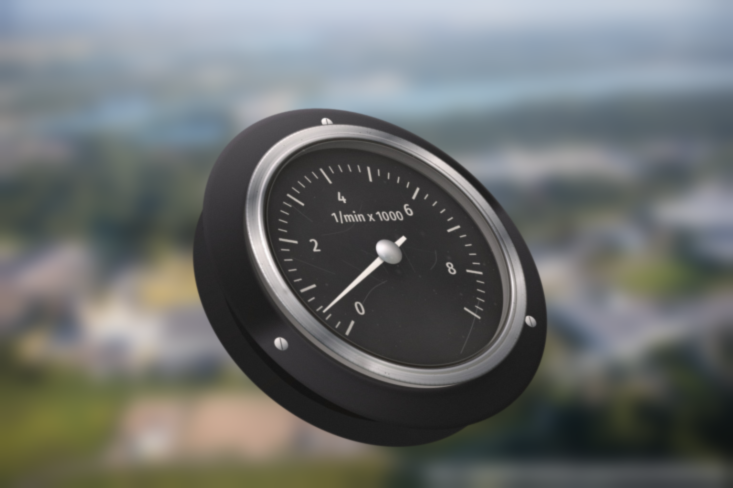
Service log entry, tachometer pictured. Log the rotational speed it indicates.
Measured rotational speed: 500 rpm
